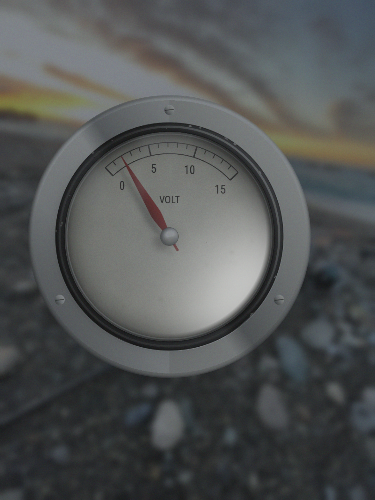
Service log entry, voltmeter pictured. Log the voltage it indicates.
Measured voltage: 2 V
